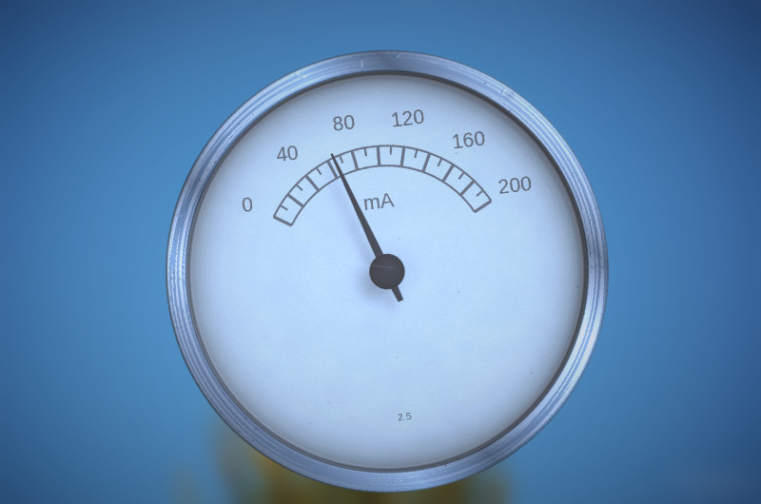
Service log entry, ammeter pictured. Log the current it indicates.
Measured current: 65 mA
